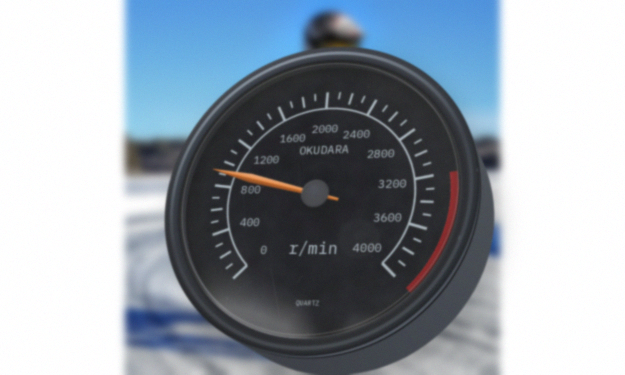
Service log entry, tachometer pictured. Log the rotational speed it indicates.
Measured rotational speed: 900 rpm
